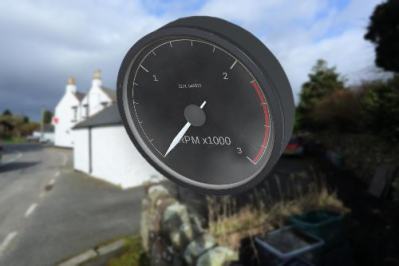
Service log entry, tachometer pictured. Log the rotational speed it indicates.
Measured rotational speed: 0 rpm
